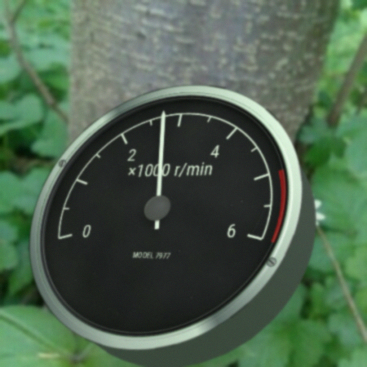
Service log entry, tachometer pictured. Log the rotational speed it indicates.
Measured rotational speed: 2750 rpm
